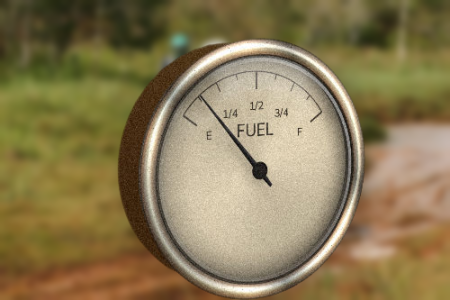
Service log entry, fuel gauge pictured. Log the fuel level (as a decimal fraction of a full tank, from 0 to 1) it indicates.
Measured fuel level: 0.125
